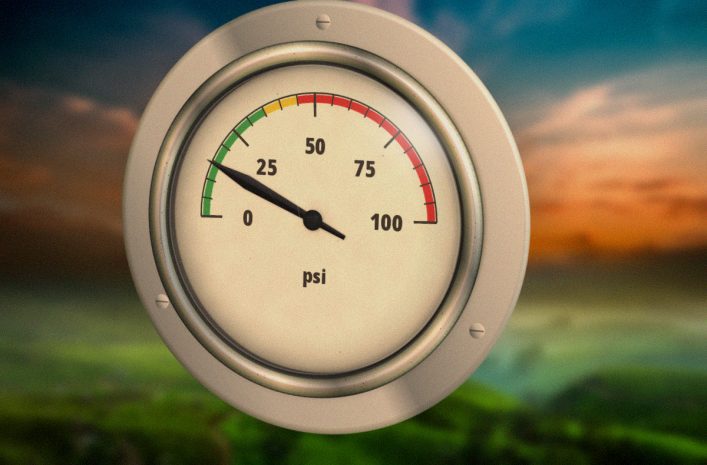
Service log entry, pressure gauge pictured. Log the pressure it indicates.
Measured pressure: 15 psi
